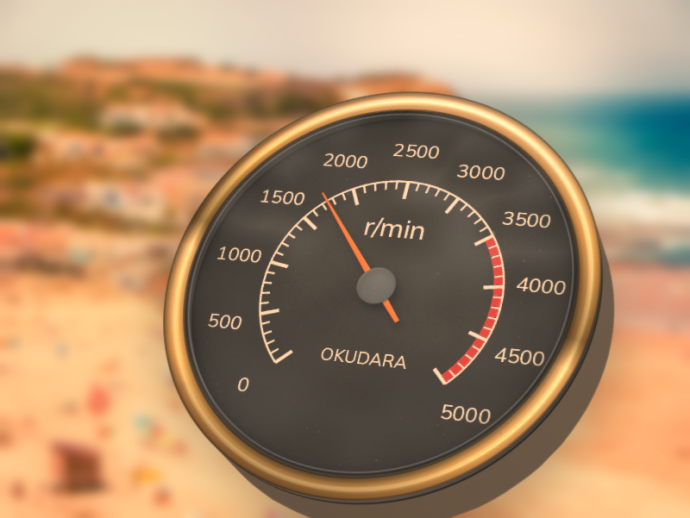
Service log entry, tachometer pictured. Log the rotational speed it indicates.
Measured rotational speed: 1750 rpm
